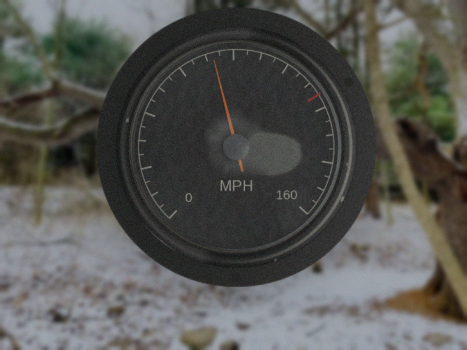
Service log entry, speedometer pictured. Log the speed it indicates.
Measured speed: 72.5 mph
